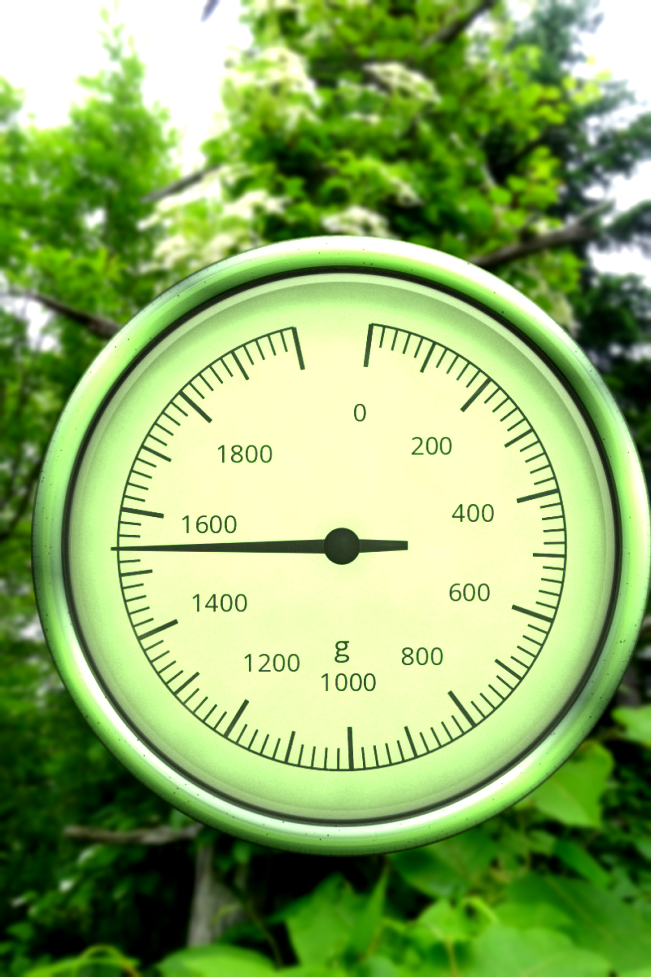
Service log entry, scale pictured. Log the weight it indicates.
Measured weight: 1540 g
